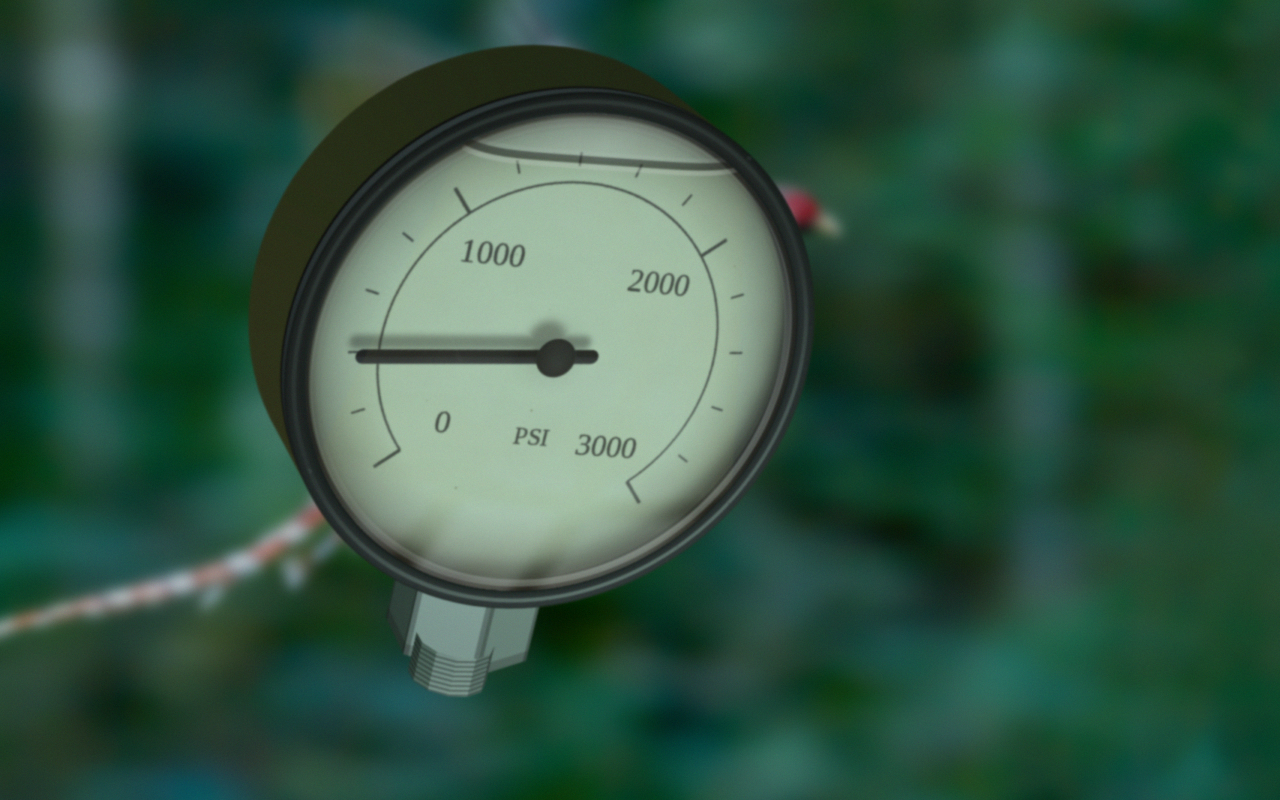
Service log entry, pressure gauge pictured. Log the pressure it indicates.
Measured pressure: 400 psi
